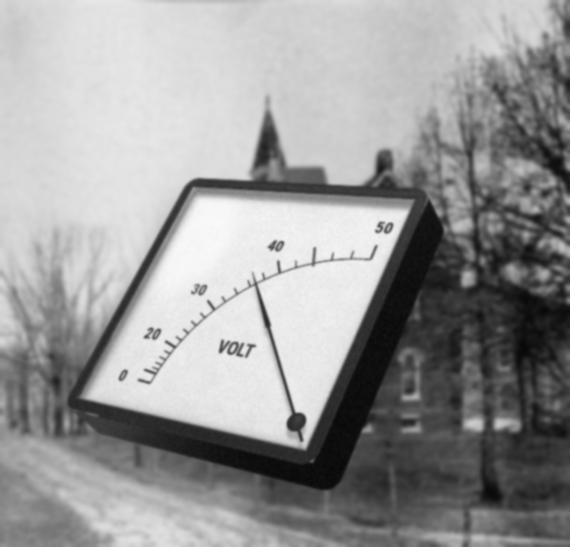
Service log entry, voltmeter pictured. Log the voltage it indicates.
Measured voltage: 37 V
